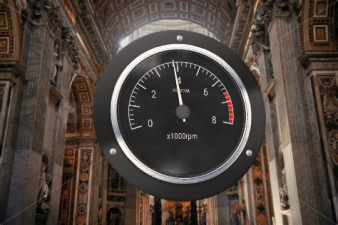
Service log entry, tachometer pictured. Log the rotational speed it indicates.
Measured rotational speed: 3800 rpm
